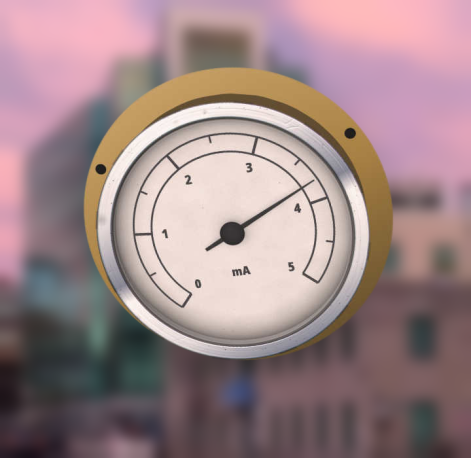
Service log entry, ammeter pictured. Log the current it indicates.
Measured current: 3.75 mA
